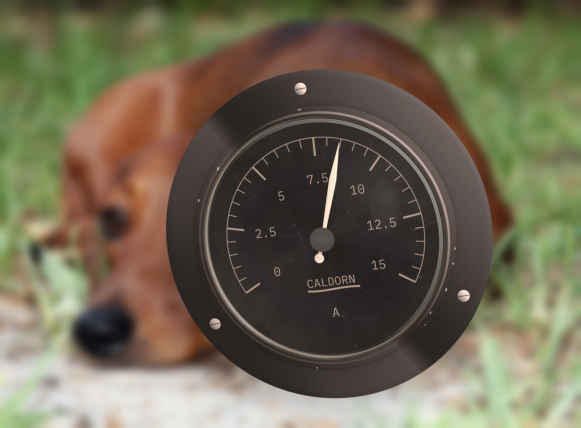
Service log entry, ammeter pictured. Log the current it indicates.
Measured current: 8.5 A
